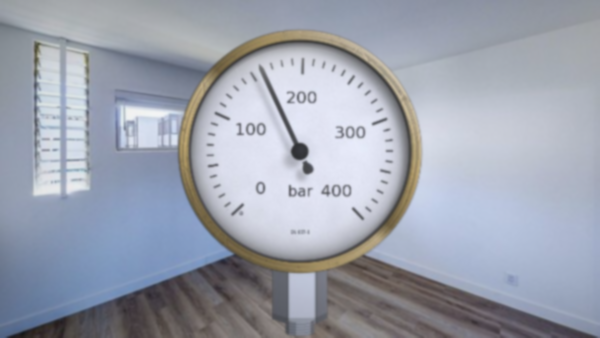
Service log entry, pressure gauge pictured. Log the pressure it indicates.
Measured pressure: 160 bar
